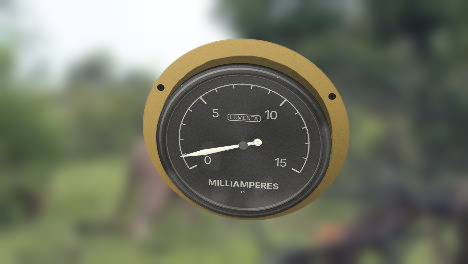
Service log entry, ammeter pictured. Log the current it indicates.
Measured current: 1 mA
